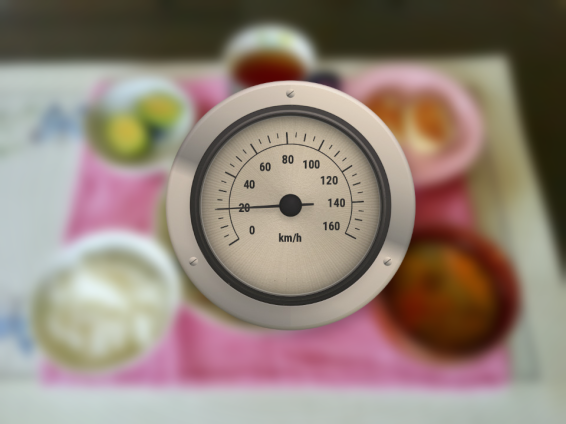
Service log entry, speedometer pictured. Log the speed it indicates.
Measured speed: 20 km/h
